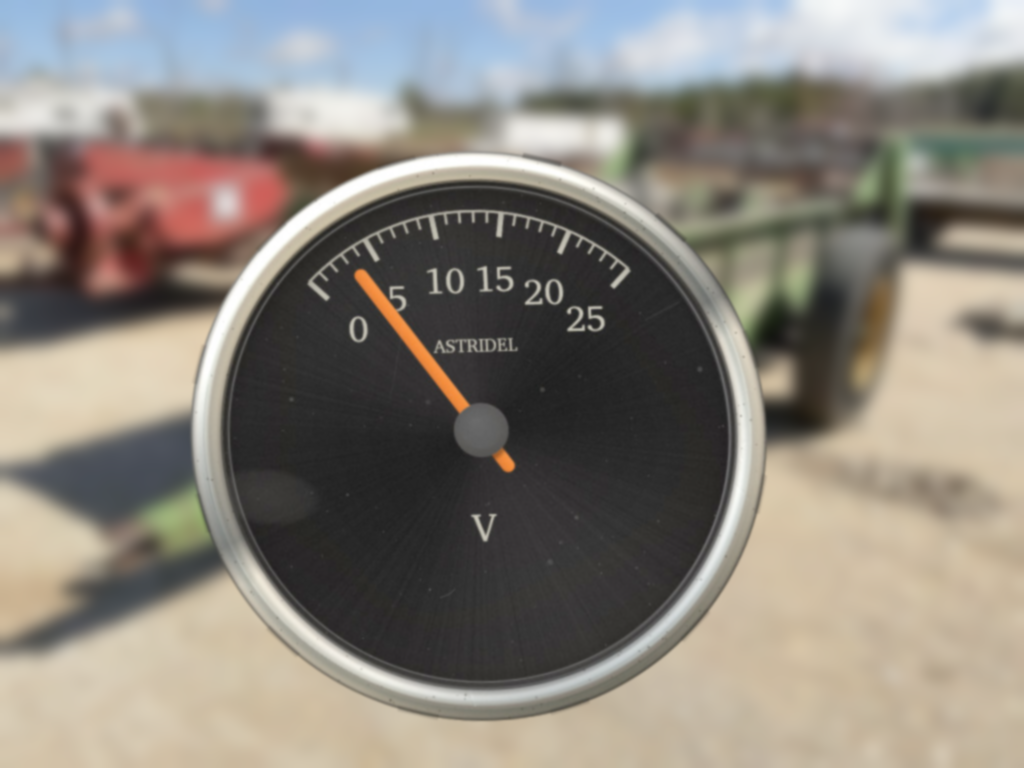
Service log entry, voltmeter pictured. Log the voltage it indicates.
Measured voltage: 3 V
